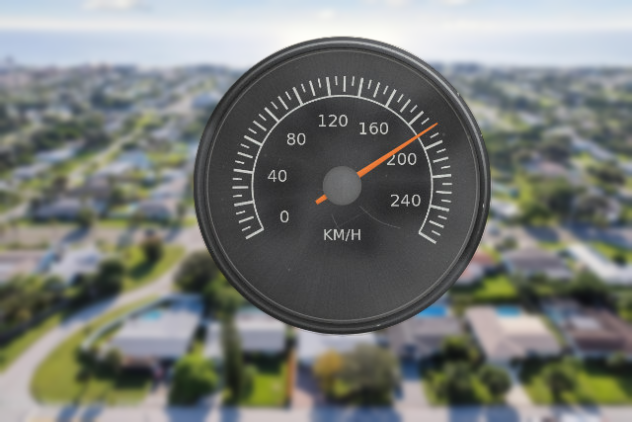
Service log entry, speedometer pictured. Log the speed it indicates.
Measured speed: 190 km/h
